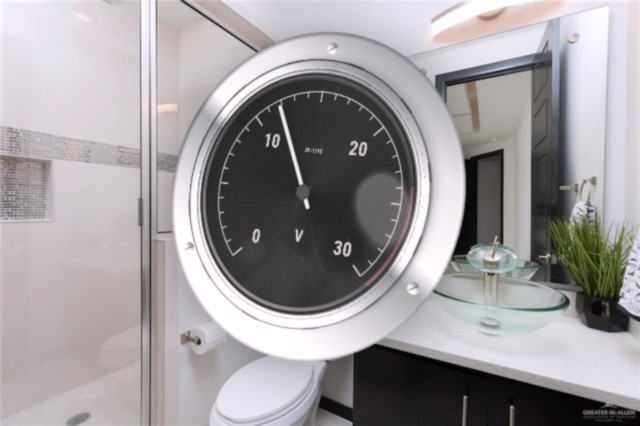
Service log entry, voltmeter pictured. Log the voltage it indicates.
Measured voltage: 12 V
